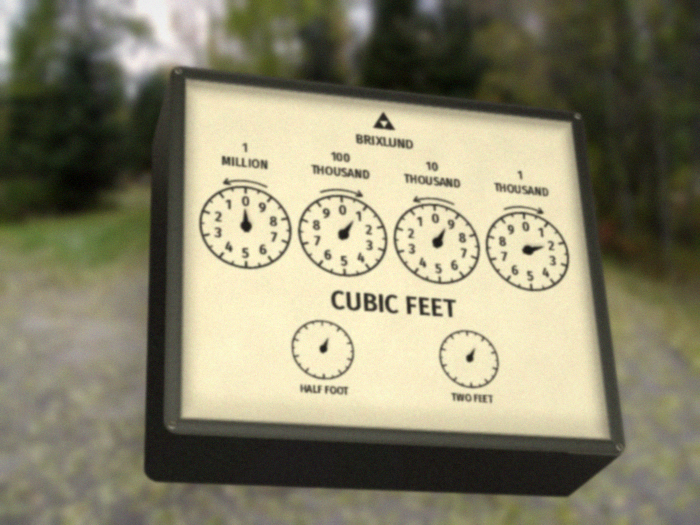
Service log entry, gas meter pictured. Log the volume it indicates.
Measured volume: 9200 ft³
